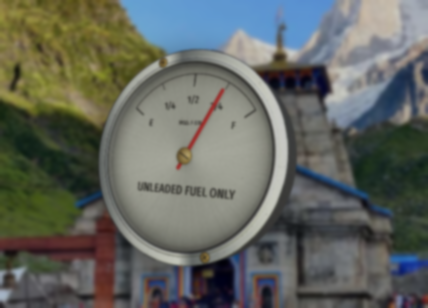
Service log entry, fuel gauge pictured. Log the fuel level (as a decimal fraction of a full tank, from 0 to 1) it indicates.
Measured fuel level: 0.75
